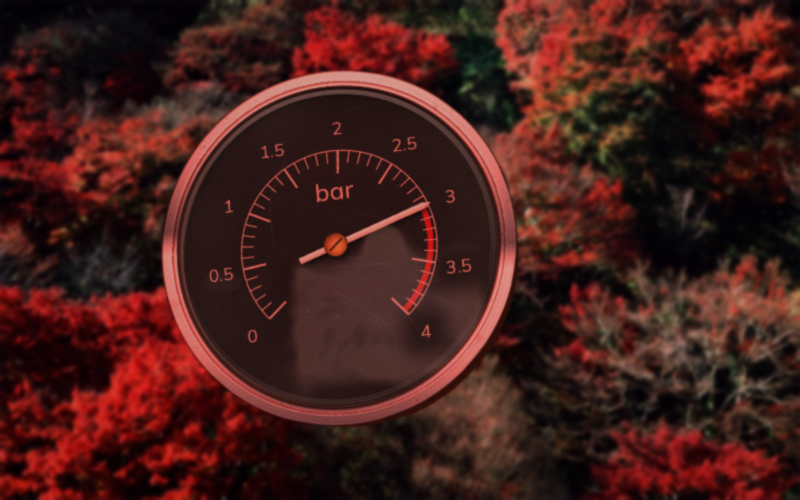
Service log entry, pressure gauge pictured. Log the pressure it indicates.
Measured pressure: 3 bar
